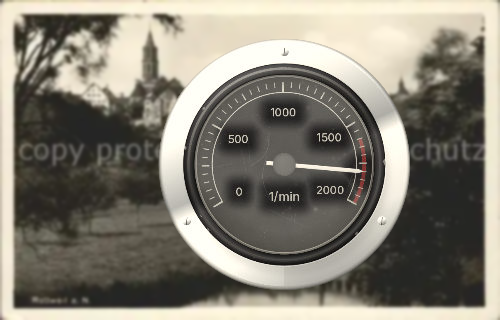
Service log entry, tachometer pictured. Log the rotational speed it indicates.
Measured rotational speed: 1800 rpm
